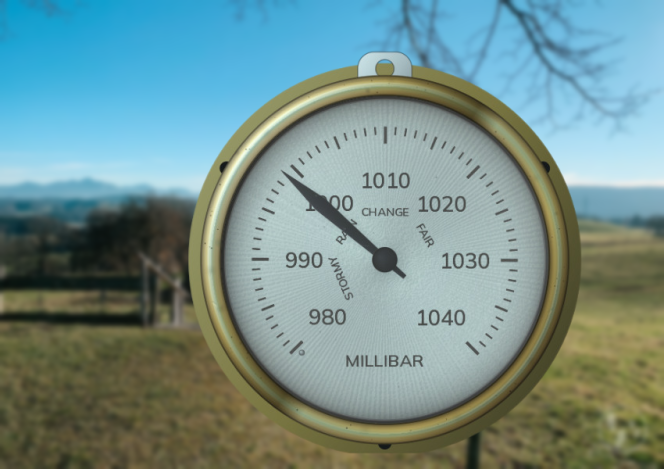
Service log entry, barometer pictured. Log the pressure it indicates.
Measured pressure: 999 mbar
